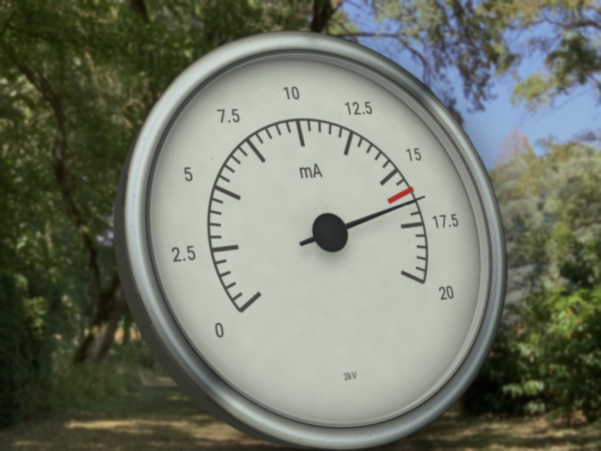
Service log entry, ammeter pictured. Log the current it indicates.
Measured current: 16.5 mA
